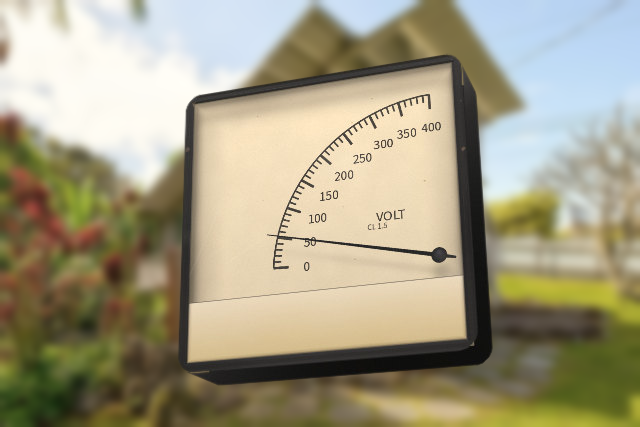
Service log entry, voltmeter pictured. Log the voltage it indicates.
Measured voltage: 50 V
